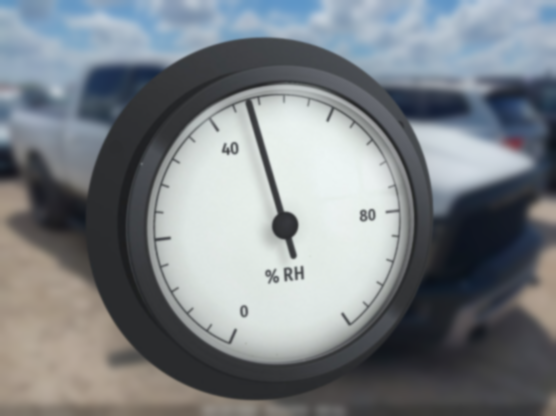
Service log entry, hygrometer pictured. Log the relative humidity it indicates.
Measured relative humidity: 46 %
